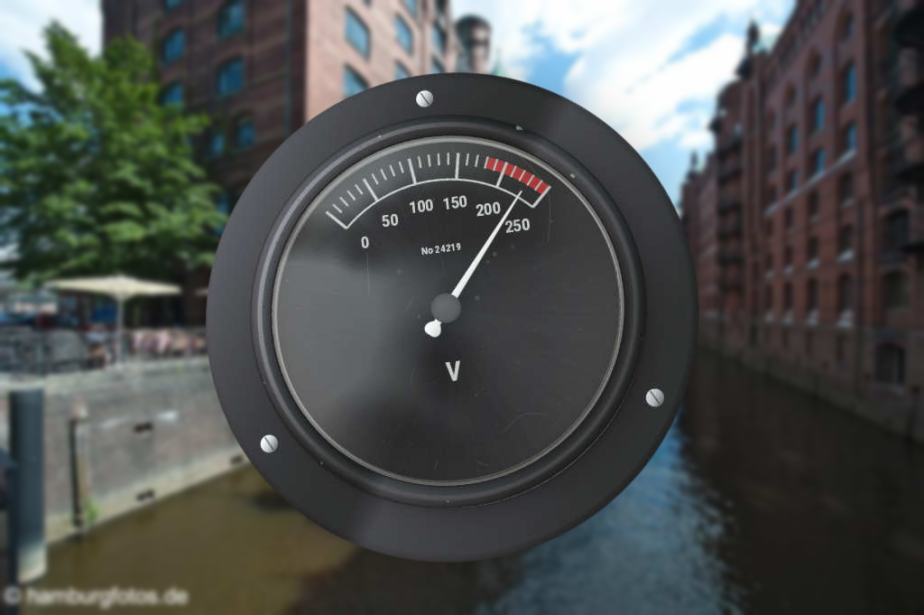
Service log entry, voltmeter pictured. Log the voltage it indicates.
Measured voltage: 230 V
